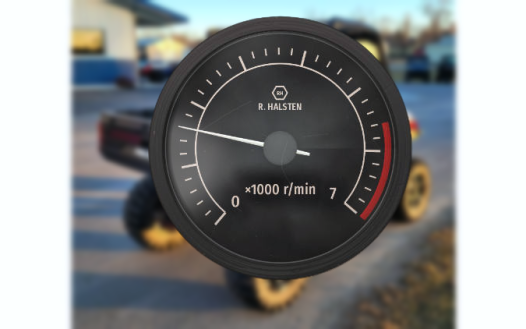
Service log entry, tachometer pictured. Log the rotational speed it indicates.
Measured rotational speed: 1600 rpm
